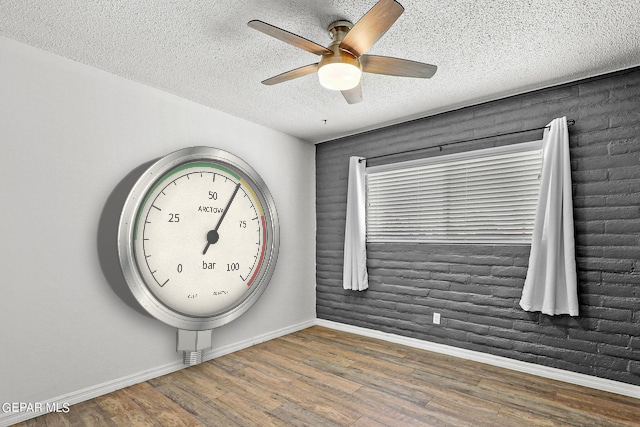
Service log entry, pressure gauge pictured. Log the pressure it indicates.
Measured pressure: 60 bar
